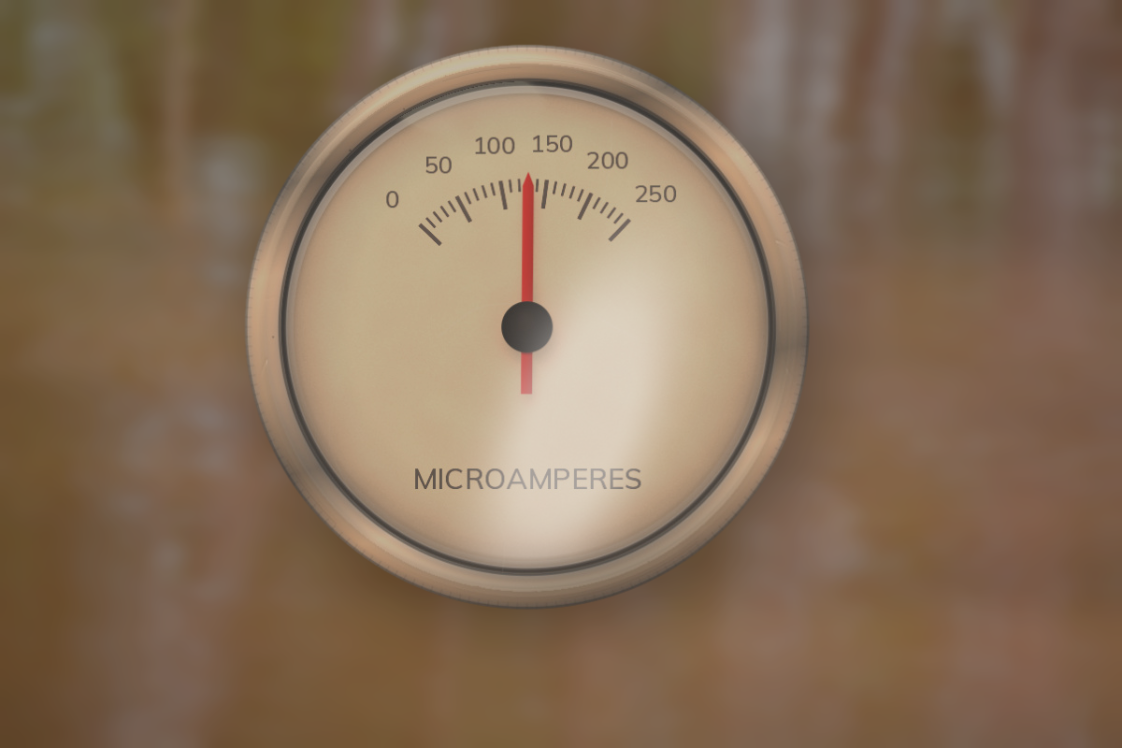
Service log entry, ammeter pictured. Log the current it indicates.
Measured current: 130 µA
